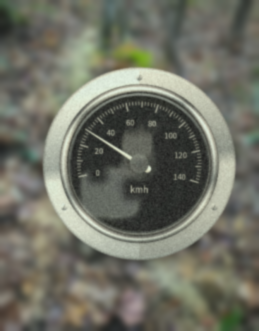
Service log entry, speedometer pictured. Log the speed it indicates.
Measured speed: 30 km/h
